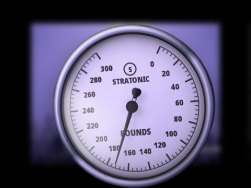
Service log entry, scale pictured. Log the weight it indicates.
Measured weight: 172 lb
